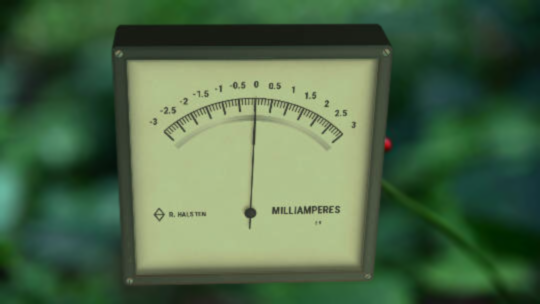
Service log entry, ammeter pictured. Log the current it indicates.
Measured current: 0 mA
